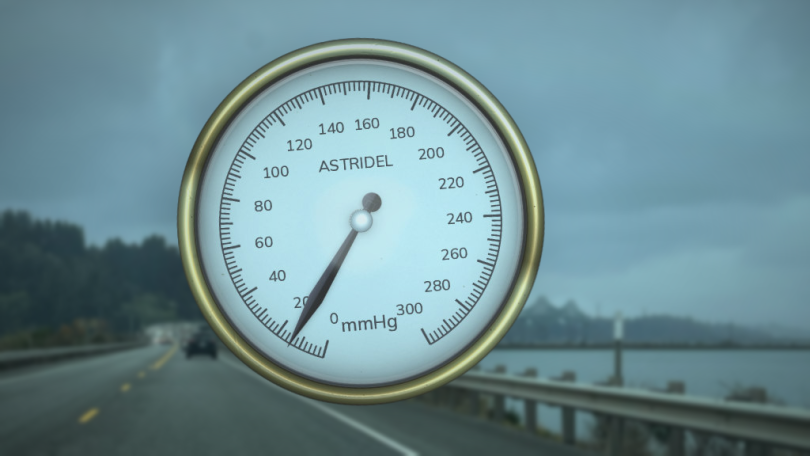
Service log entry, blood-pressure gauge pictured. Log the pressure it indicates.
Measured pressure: 14 mmHg
